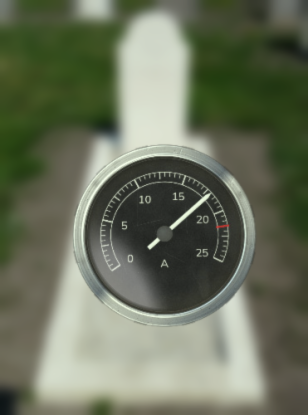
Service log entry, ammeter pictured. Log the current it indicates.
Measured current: 18 A
